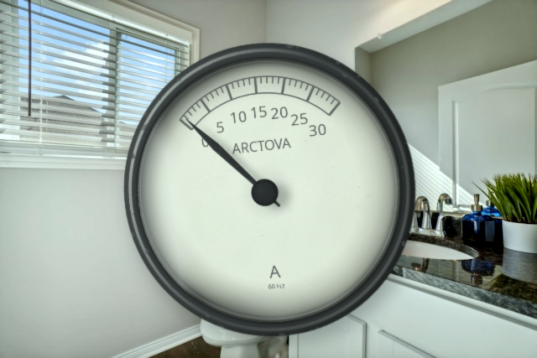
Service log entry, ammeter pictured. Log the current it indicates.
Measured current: 1 A
